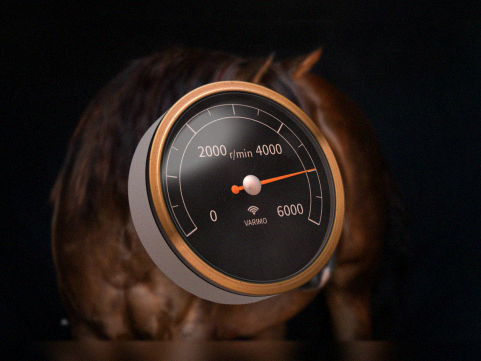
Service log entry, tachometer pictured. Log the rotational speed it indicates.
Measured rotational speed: 5000 rpm
